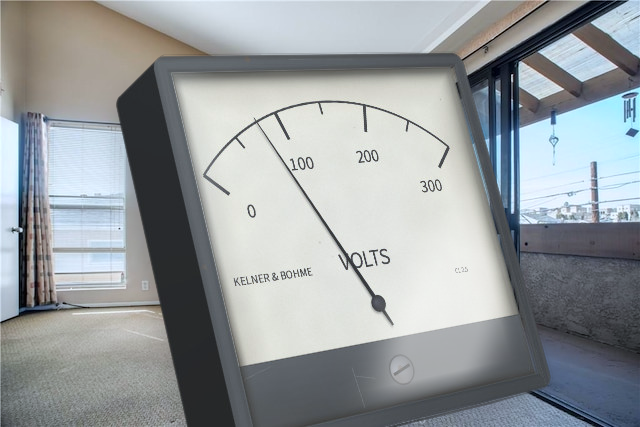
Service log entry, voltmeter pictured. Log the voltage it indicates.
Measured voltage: 75 V
